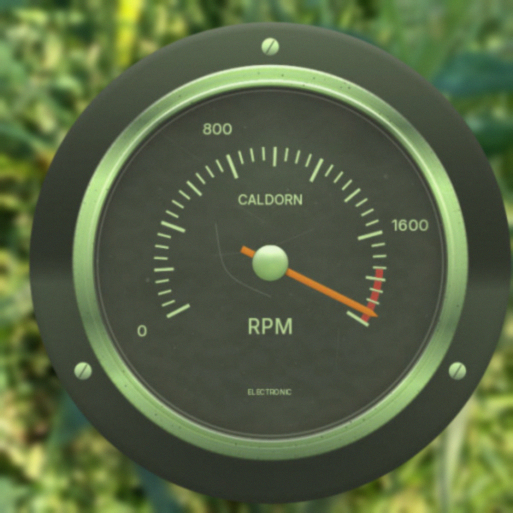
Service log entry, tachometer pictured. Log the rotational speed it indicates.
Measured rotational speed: 1950 rpm
